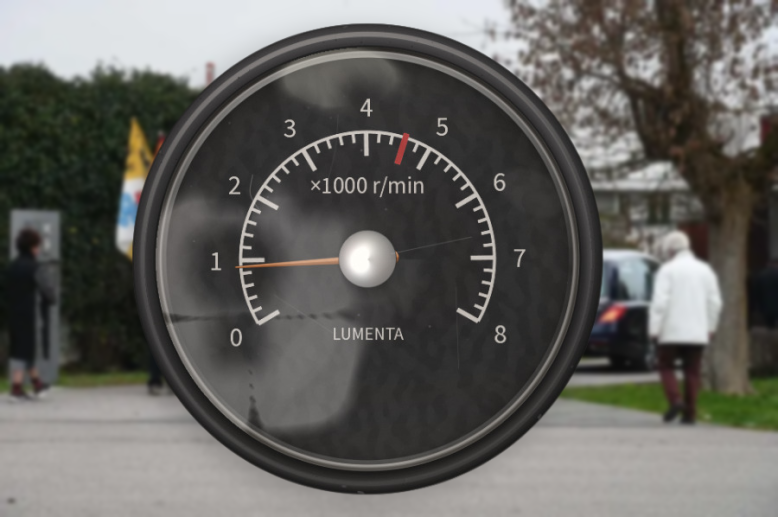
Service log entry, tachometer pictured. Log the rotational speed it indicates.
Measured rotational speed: 900 rpm
